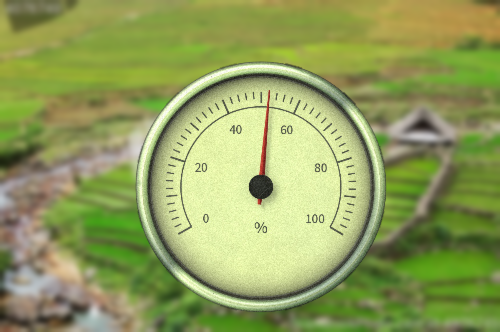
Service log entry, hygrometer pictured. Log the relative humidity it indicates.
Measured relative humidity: 52 %
